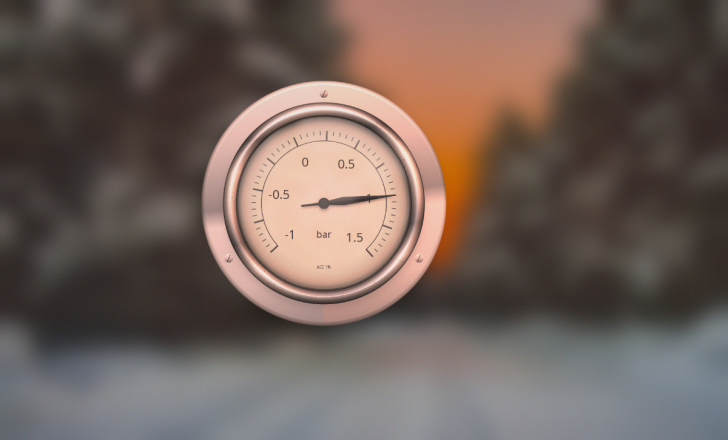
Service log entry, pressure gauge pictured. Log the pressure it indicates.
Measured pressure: 1 bar
